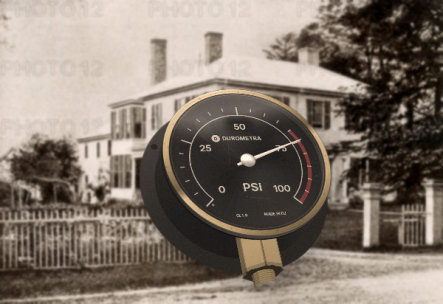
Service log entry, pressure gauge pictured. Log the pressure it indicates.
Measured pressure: 75 psi
